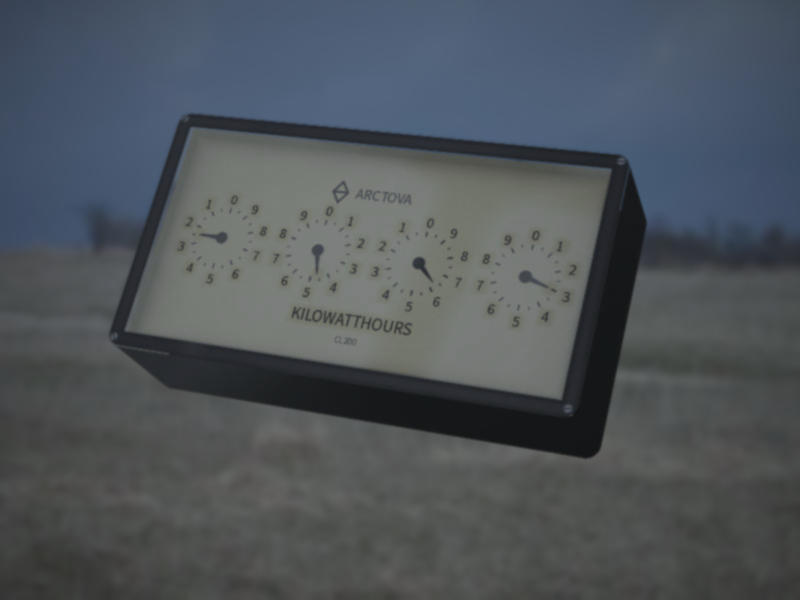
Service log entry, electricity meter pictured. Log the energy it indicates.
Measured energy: 2463 kWh
